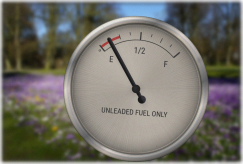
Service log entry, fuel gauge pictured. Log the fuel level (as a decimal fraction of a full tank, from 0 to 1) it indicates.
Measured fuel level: 0.125
